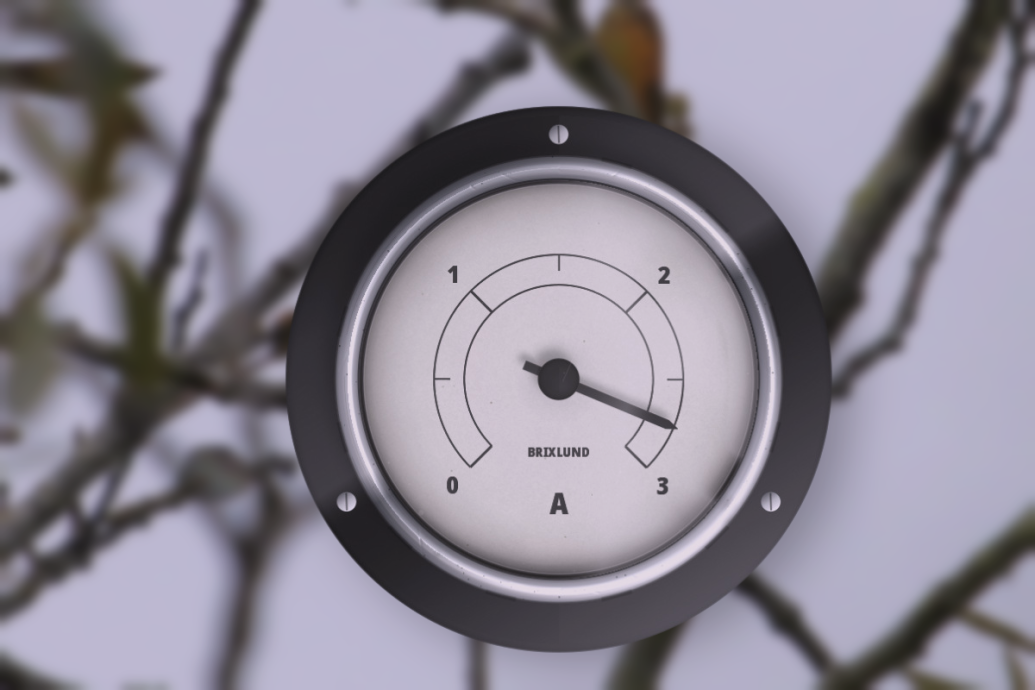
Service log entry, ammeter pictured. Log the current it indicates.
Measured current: 2.75 A
